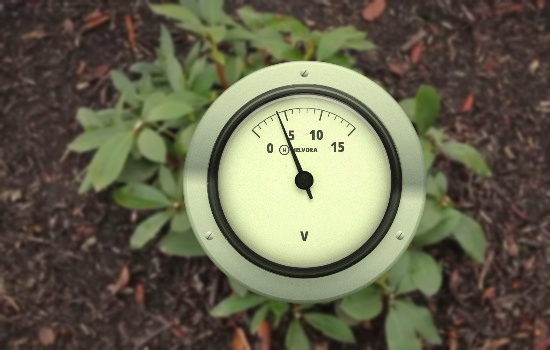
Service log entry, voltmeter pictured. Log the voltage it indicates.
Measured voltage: 4 V
